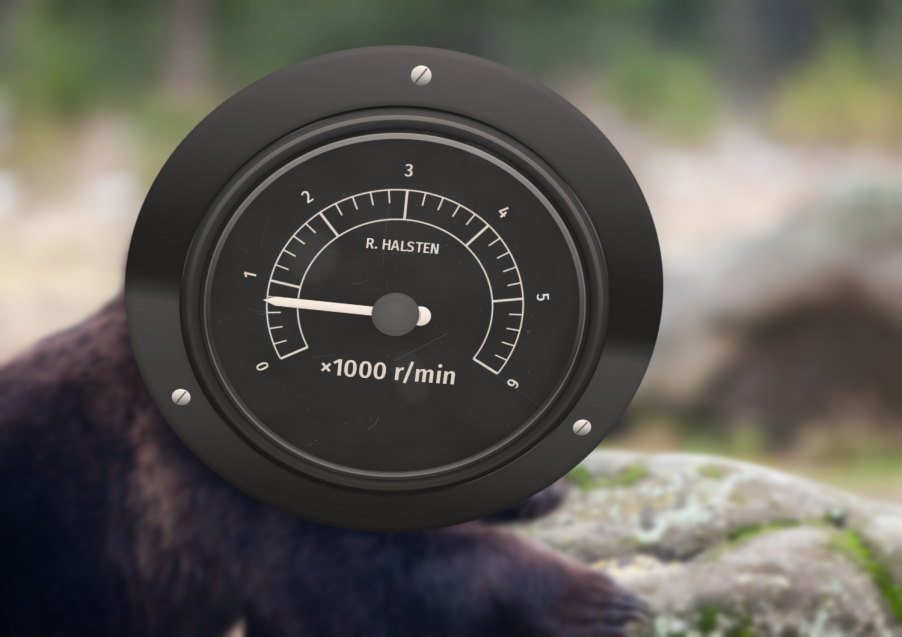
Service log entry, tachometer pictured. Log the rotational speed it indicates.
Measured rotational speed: 800 rpm
